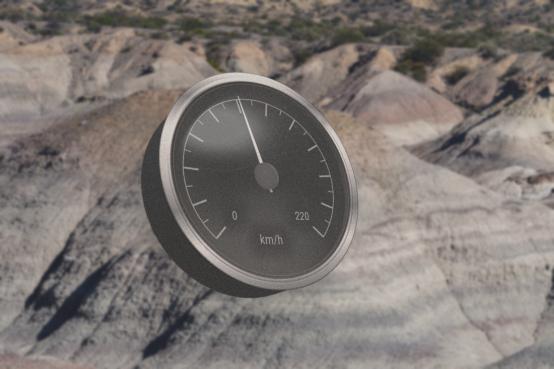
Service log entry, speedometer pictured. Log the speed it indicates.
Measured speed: 100 km/h
